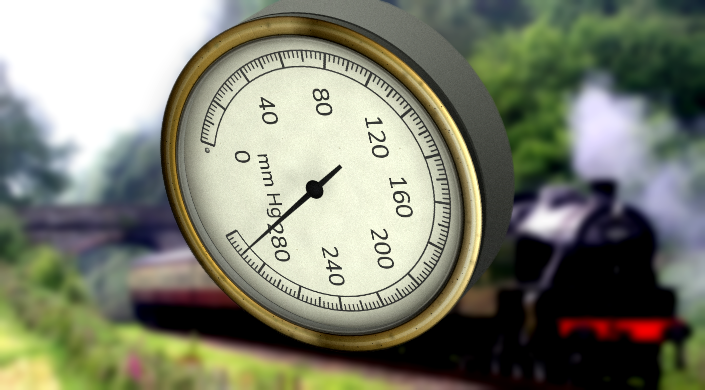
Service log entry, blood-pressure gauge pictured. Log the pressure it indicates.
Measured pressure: 290 mmHg
